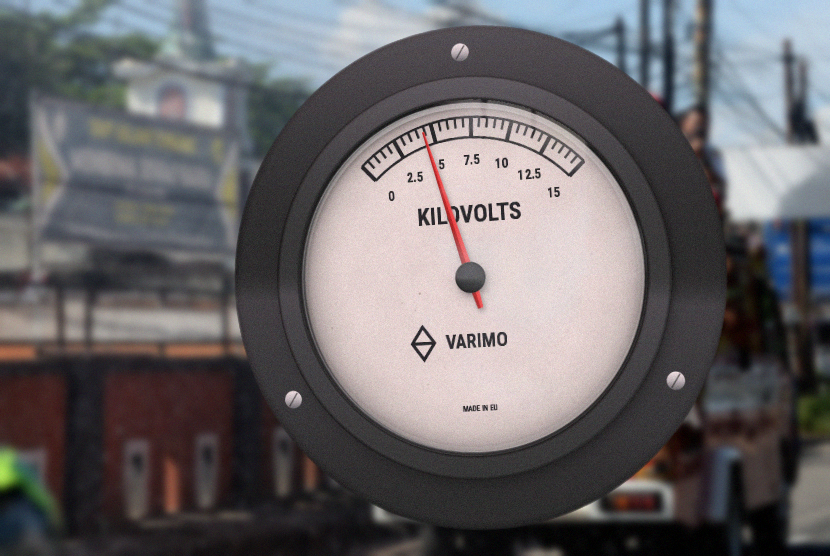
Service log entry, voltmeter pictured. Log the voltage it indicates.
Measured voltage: 4.5 kV
